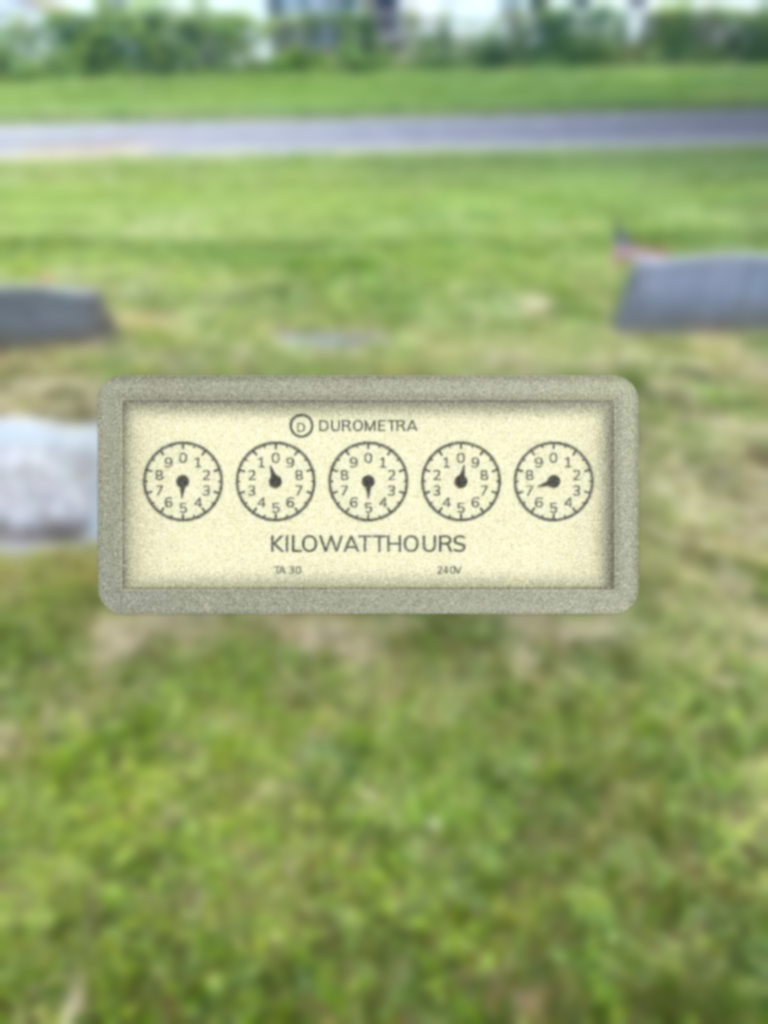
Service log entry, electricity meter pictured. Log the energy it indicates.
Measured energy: 50497 kWh
